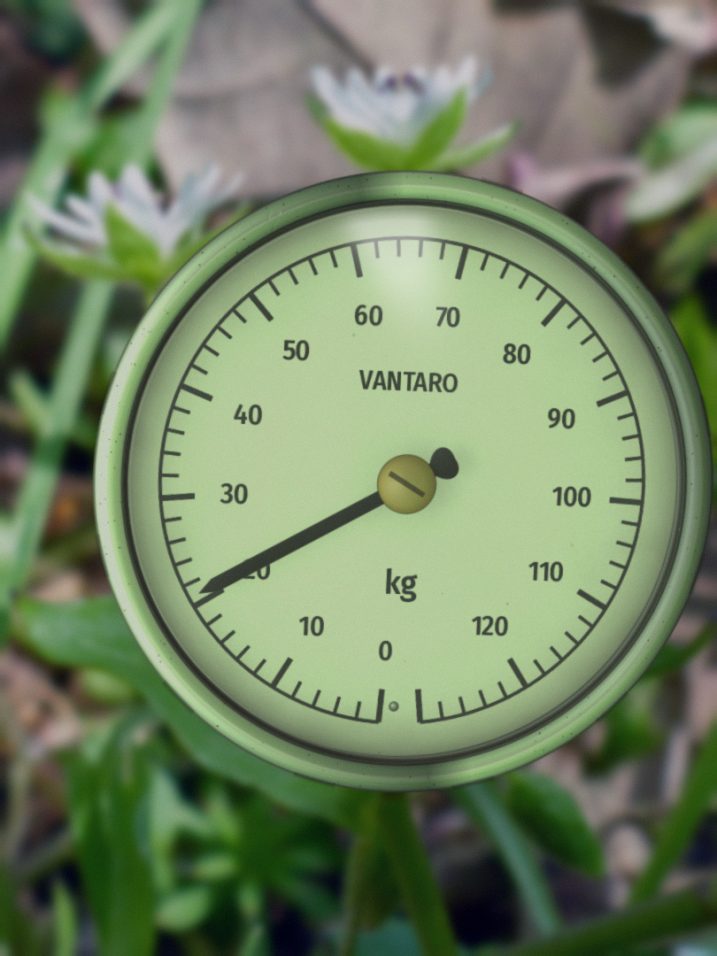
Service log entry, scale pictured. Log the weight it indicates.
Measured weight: 21 kg
